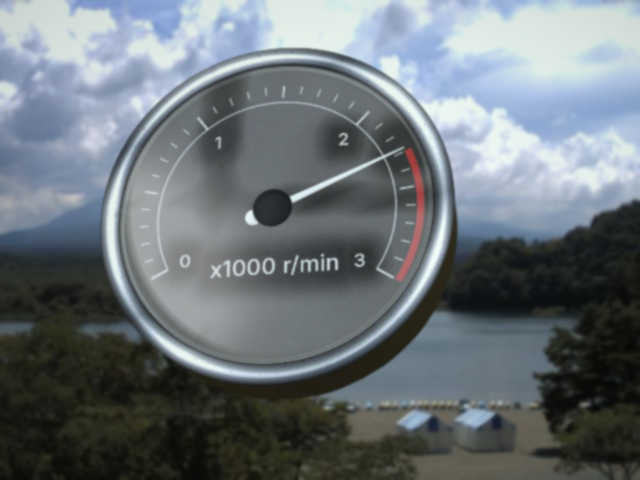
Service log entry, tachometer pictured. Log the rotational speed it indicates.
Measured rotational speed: 2300 rpm
